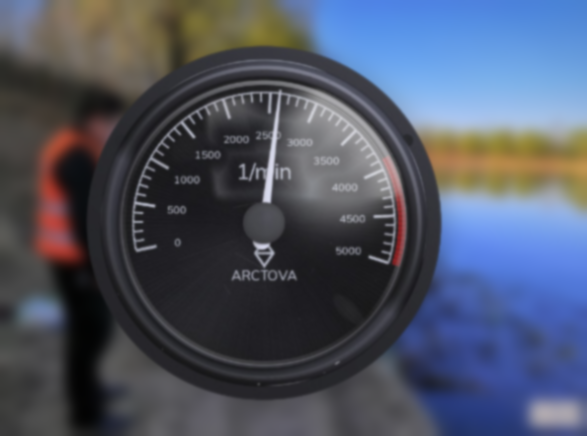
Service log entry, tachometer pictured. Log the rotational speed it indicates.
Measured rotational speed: 2600 rpm
